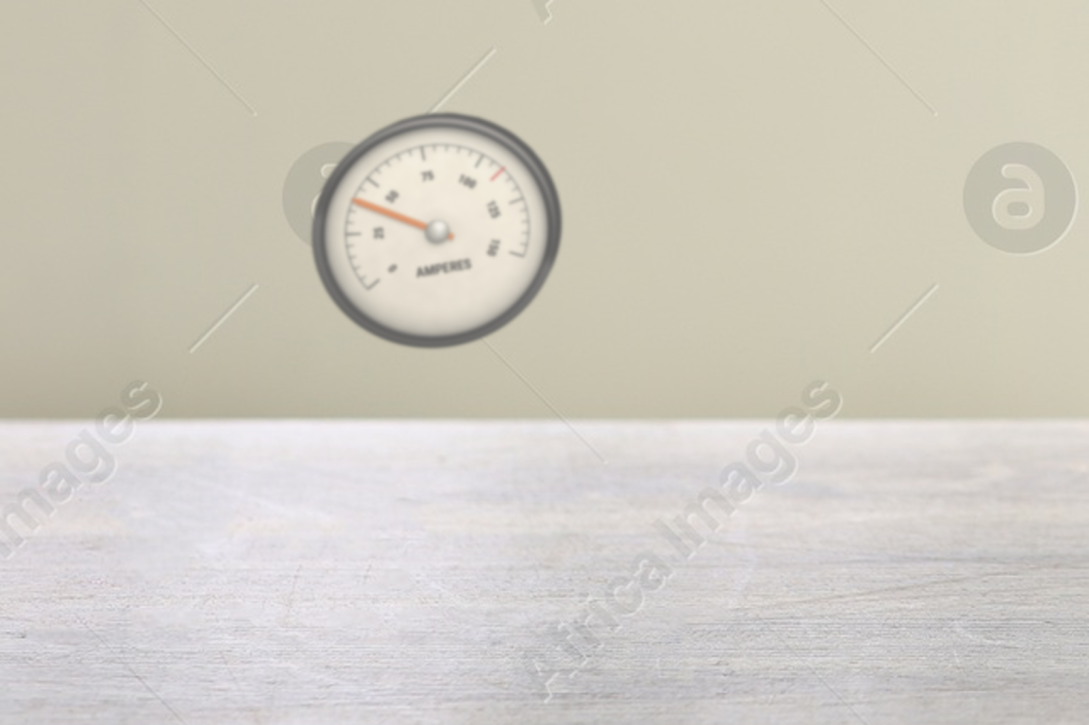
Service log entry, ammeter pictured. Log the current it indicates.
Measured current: 40 A
